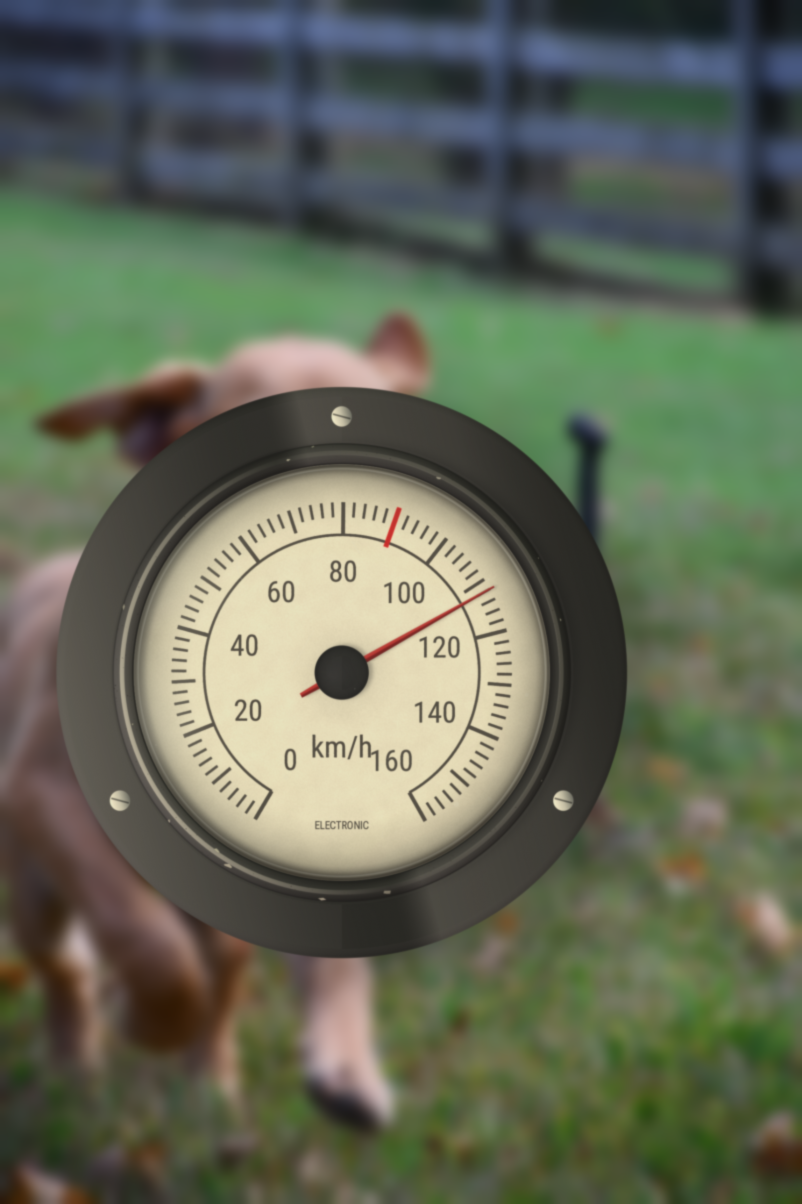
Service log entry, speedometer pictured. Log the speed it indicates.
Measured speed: 112 km/h
